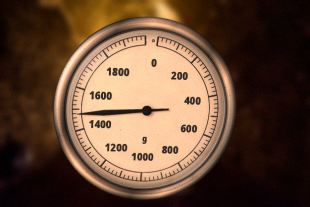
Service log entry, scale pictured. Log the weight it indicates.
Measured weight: 1480 g
